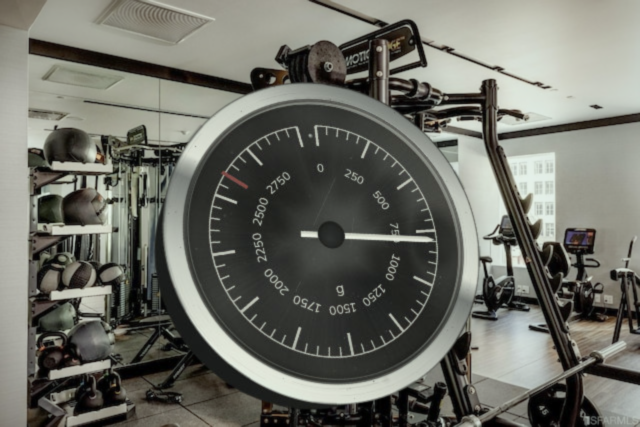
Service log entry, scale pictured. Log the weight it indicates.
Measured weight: 800 g
